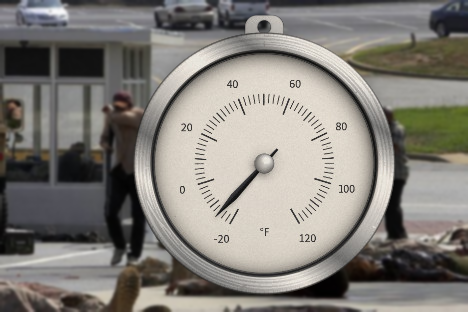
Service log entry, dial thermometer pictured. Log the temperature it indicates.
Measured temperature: -14 °F
